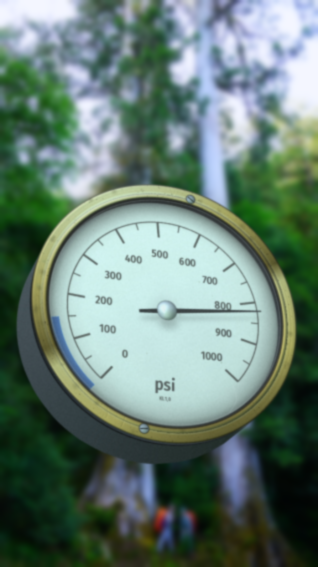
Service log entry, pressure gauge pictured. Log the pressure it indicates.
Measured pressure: 825 psi
